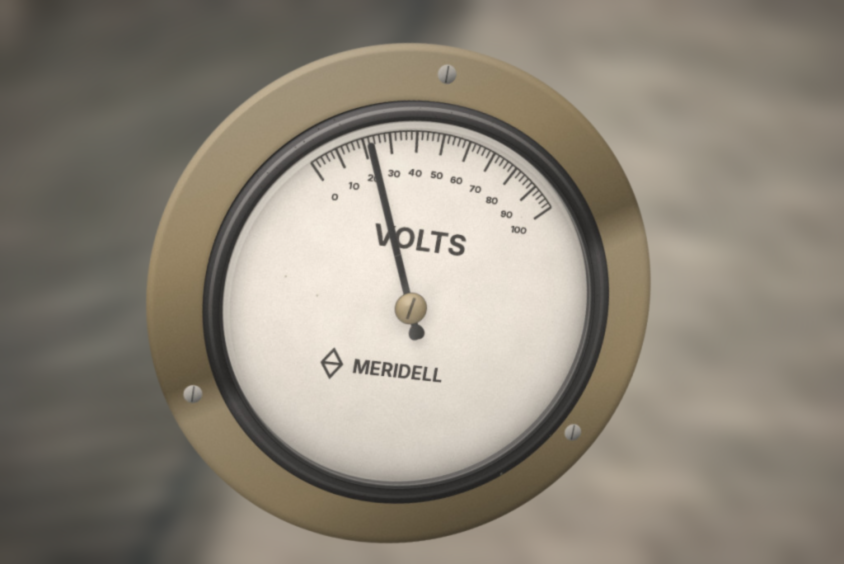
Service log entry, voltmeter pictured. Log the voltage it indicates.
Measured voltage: 22 V
